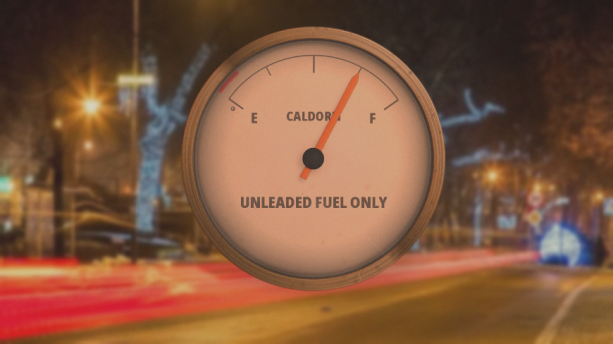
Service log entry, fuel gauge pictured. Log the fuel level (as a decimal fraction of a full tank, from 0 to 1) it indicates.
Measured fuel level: 0.75
